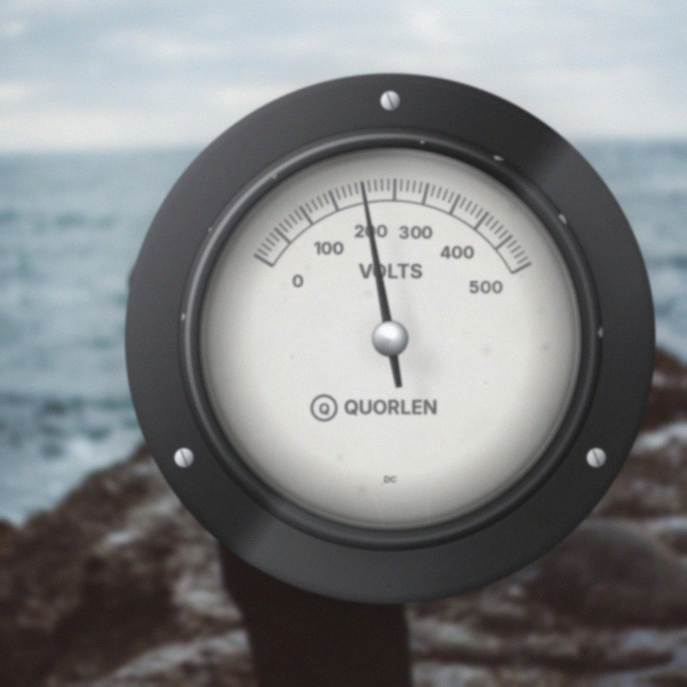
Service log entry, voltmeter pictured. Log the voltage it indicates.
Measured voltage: 200 V
